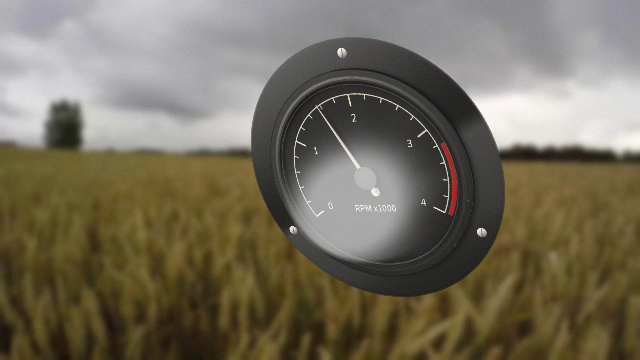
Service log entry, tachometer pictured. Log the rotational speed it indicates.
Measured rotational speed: 1600 rpm
